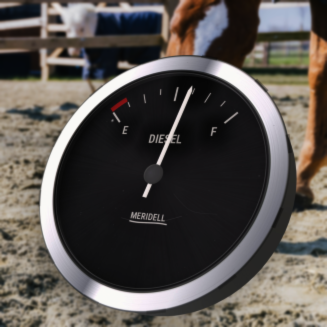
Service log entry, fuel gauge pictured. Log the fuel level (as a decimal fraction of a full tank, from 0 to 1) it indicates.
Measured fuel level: 0.625
